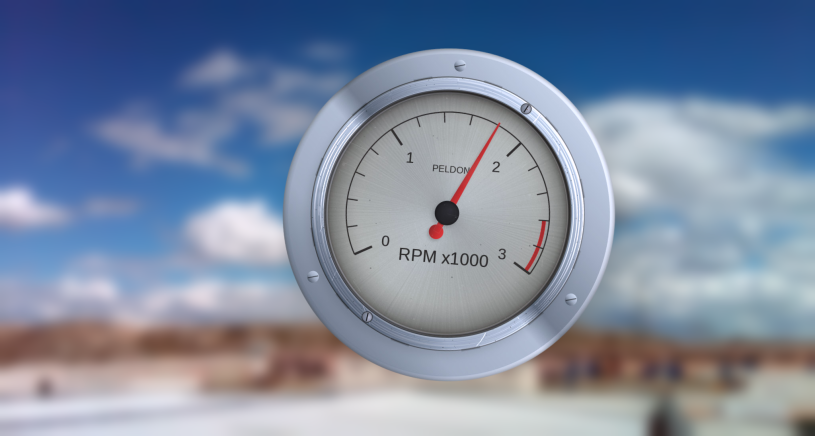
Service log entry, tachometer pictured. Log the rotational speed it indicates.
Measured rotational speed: 1800 rpm
